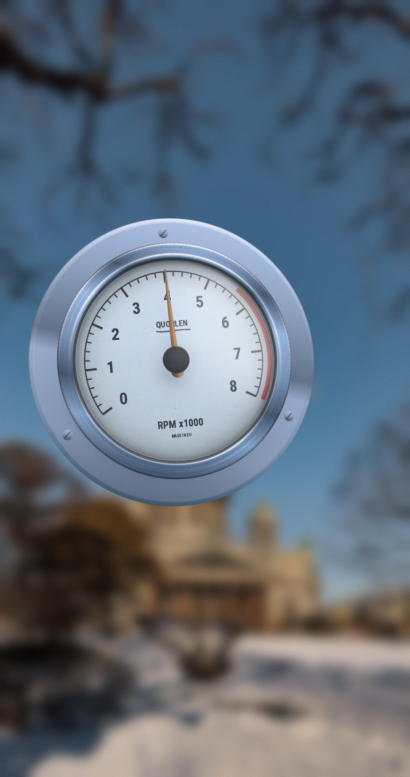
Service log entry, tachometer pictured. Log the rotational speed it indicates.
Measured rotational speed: 4000 rpm
